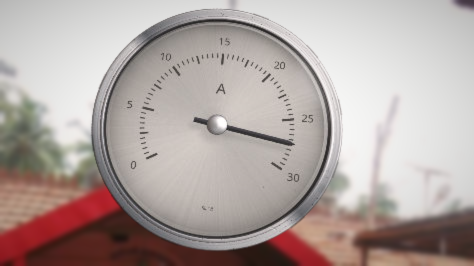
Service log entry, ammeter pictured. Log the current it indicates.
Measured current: 27.5 A
